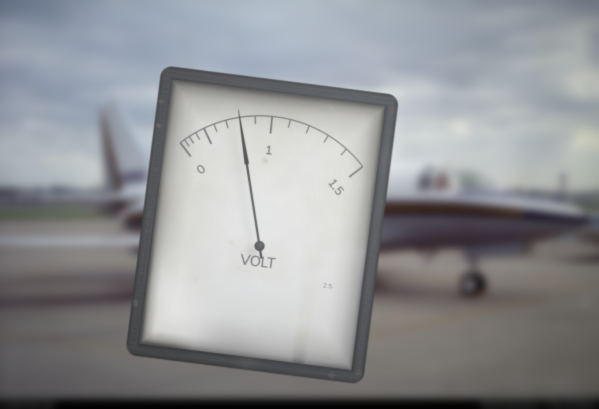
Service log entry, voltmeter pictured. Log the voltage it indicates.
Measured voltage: 0.8 V
